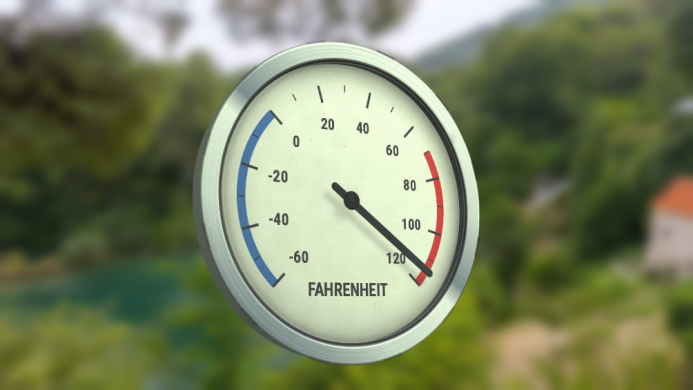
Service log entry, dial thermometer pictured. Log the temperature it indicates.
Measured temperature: 115 °F
